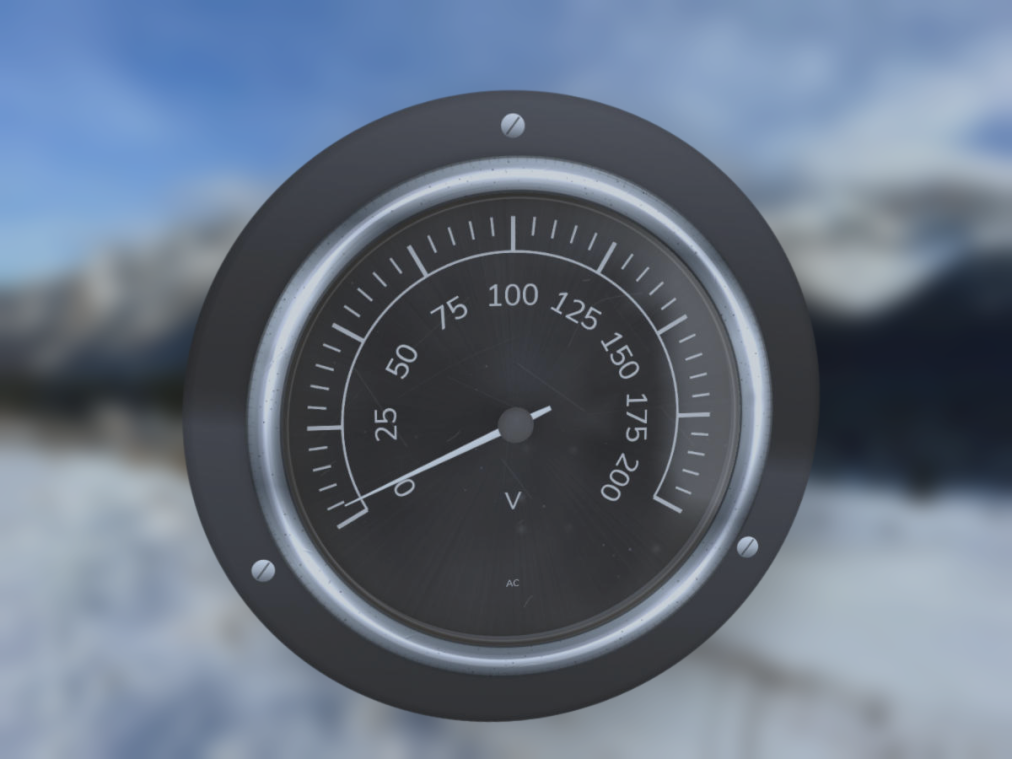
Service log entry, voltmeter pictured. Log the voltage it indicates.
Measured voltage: 5 V
